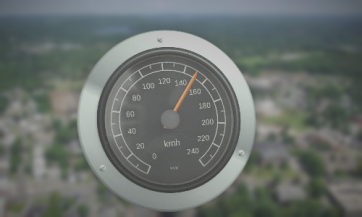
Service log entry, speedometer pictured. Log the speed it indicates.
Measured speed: 150 km/h
